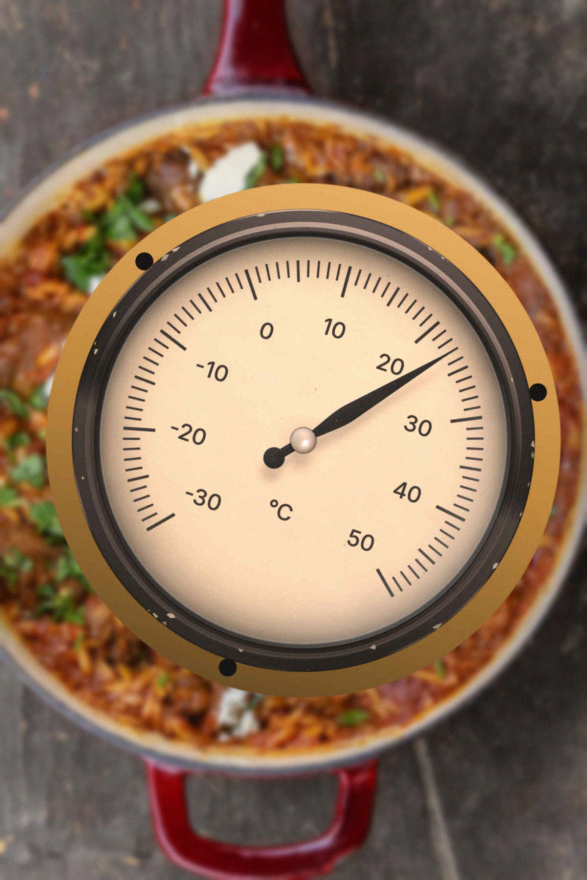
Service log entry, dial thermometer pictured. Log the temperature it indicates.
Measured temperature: 23 °C
